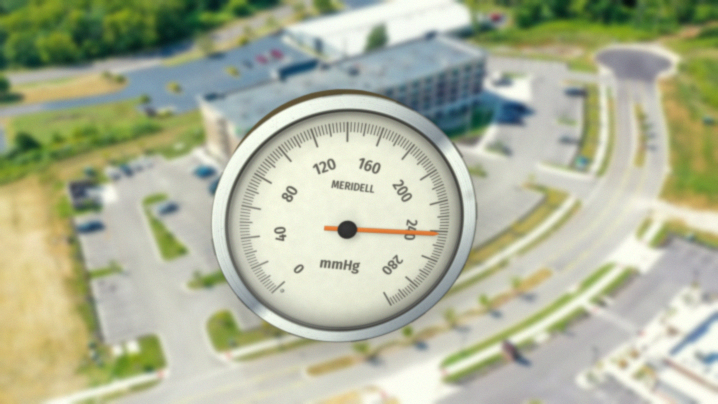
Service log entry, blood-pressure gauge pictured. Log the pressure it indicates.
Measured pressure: 240 mmHg
